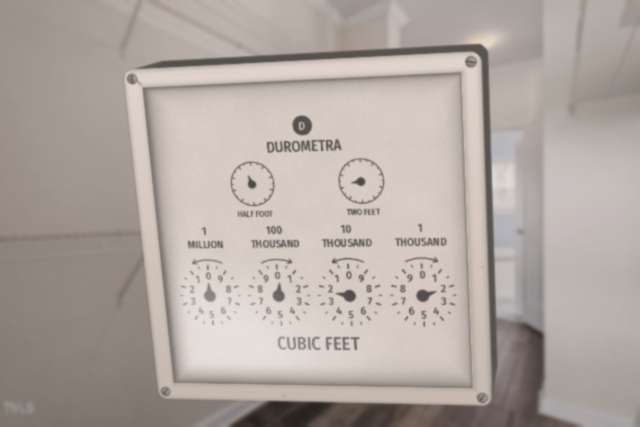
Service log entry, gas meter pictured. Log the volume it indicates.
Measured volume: 2200 ft³
